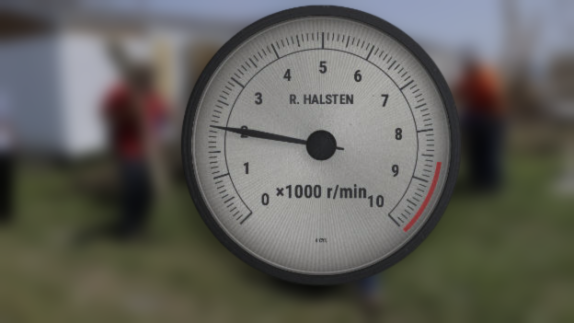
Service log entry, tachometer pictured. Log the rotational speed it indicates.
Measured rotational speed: 2000 rpm
